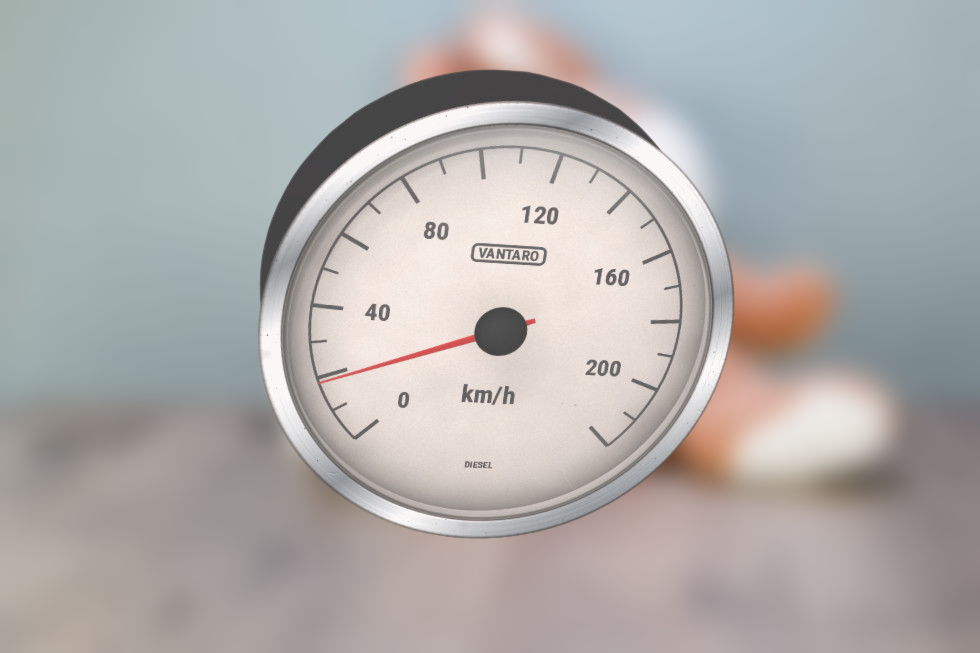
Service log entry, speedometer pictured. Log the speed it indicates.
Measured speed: 20 km/h
